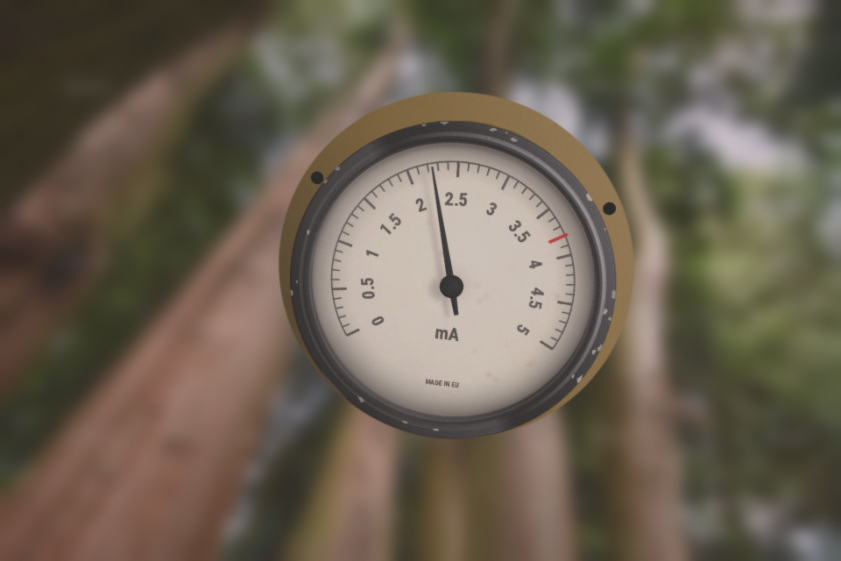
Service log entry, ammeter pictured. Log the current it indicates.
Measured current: 2.25 mA
